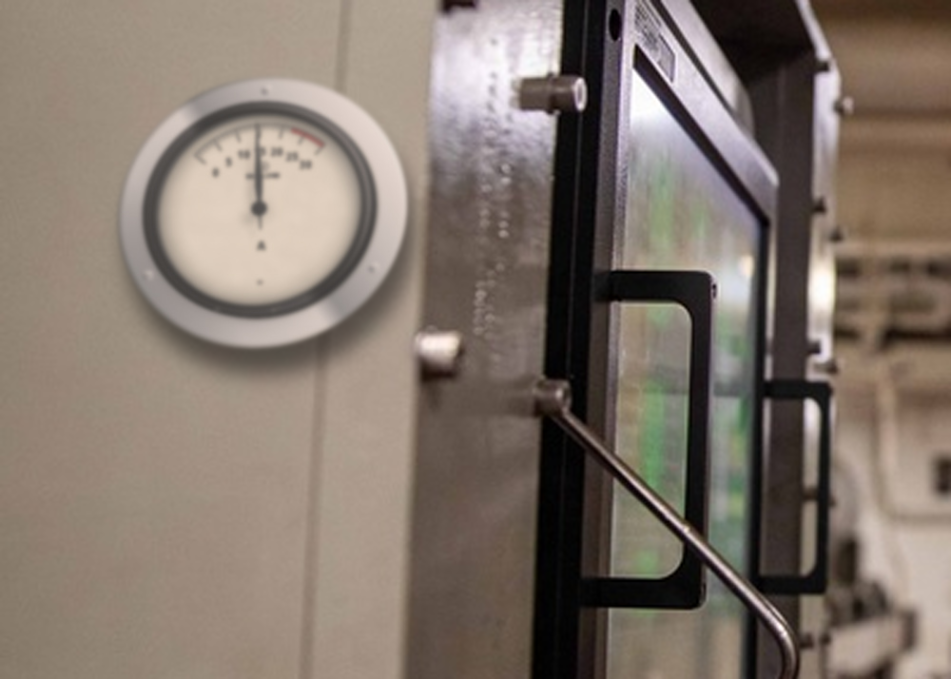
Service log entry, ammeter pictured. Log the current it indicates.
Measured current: 15 A
